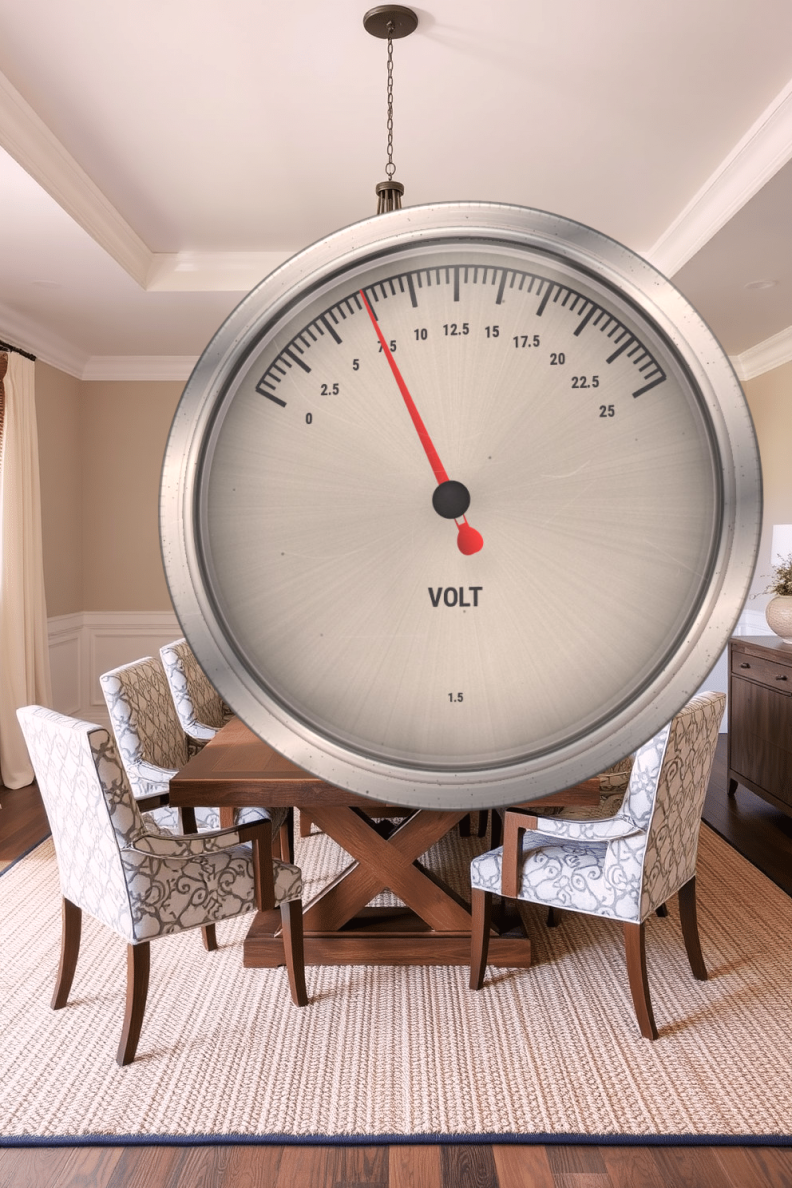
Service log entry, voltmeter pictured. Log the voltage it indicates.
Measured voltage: 7.5 V
